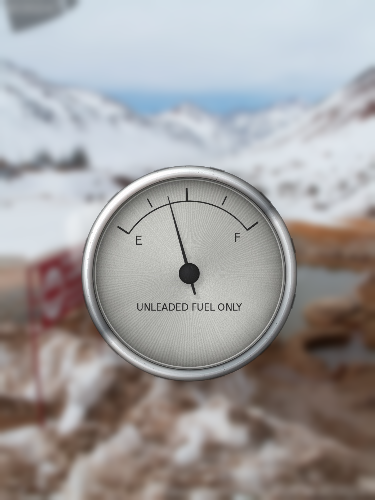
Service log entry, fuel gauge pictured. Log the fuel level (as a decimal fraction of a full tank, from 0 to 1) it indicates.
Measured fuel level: 0.375
